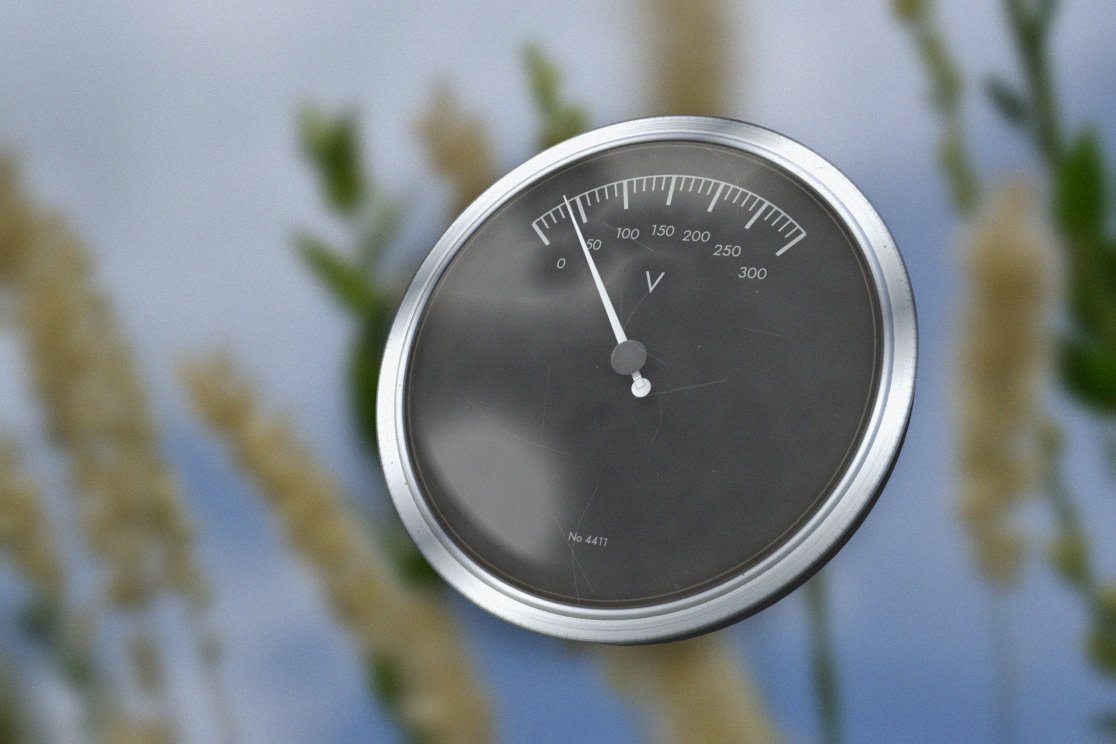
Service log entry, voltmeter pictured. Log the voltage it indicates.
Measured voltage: 40 V
